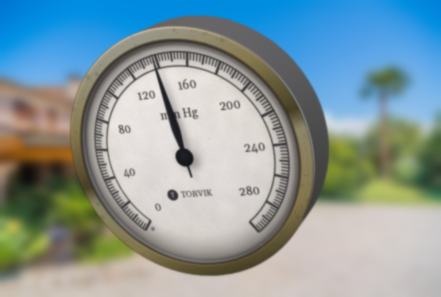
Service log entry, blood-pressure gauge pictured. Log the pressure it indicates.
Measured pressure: 140 mmHg
